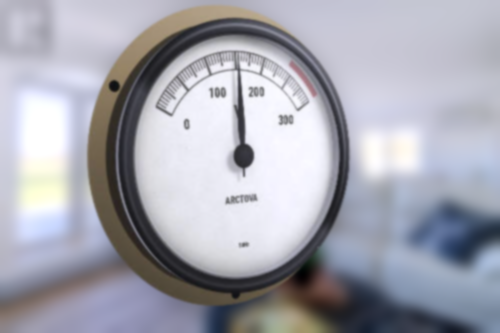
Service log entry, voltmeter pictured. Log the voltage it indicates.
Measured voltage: 150 V
